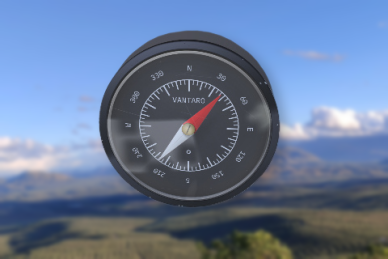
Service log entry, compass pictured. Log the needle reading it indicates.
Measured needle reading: 40 °
